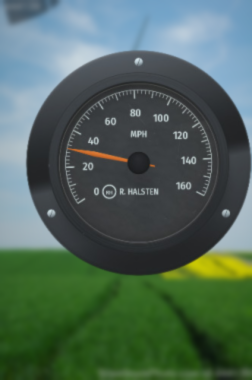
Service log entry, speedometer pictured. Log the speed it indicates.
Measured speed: 30 mph
